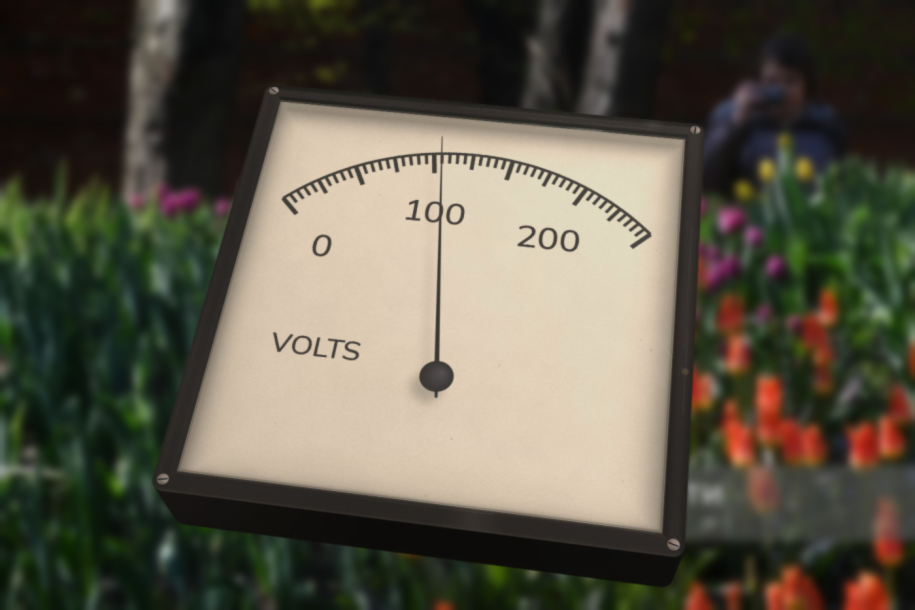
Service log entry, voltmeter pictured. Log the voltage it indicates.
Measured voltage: 105 V
